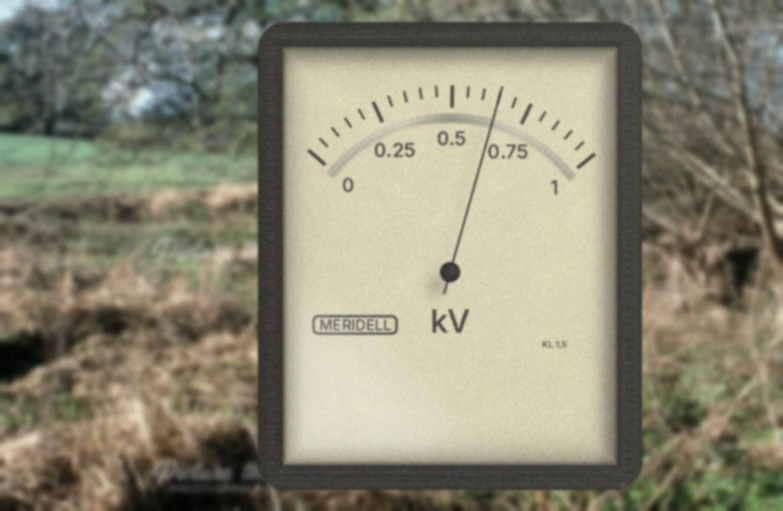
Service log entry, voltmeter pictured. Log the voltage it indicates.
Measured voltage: 0.65 kV
